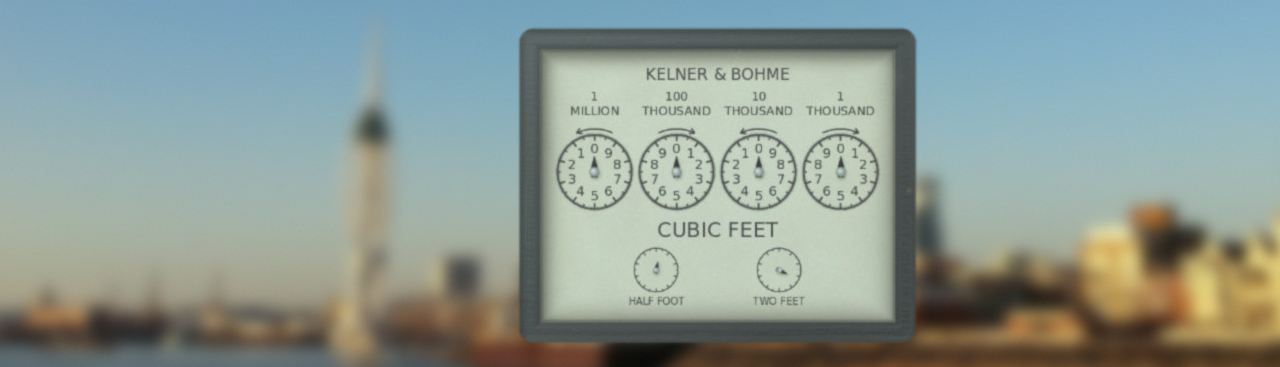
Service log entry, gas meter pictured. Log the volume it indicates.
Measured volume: 0 ft³
